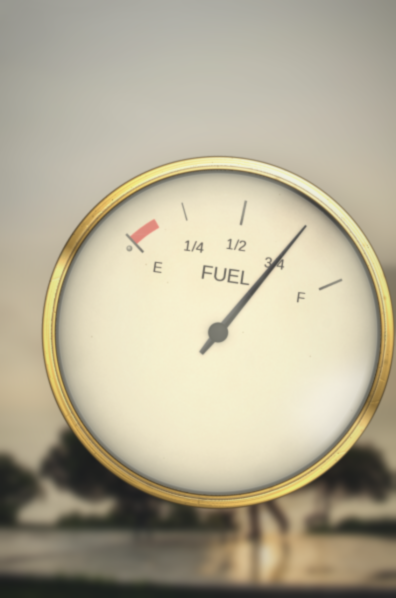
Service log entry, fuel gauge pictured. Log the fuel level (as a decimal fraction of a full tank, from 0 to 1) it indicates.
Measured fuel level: 0.75
